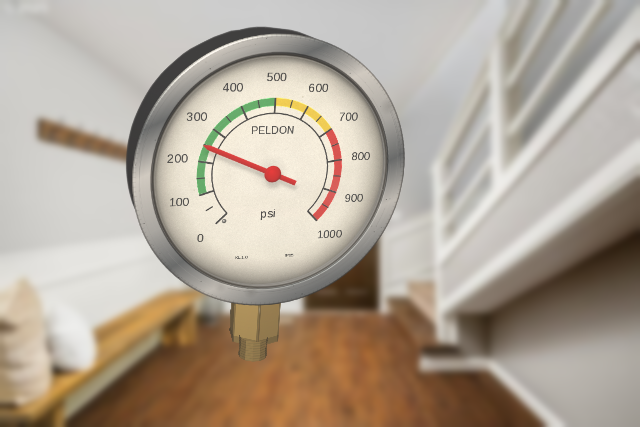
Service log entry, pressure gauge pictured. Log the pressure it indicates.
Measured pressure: 250 psi
